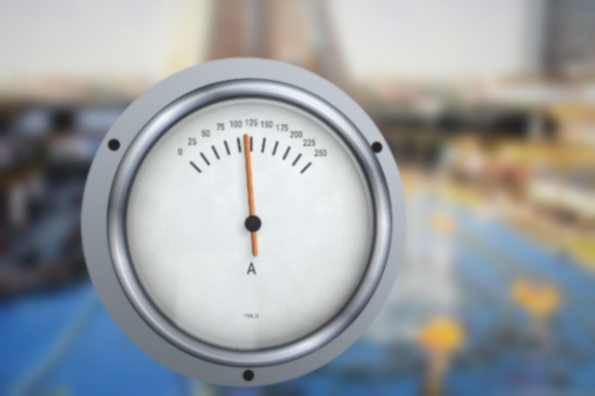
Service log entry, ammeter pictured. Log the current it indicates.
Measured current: 112.5 A
